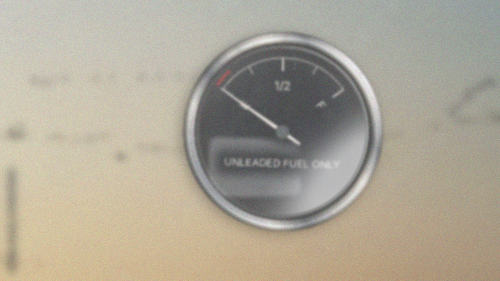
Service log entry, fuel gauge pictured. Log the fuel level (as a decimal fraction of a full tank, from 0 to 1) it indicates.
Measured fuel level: 0
